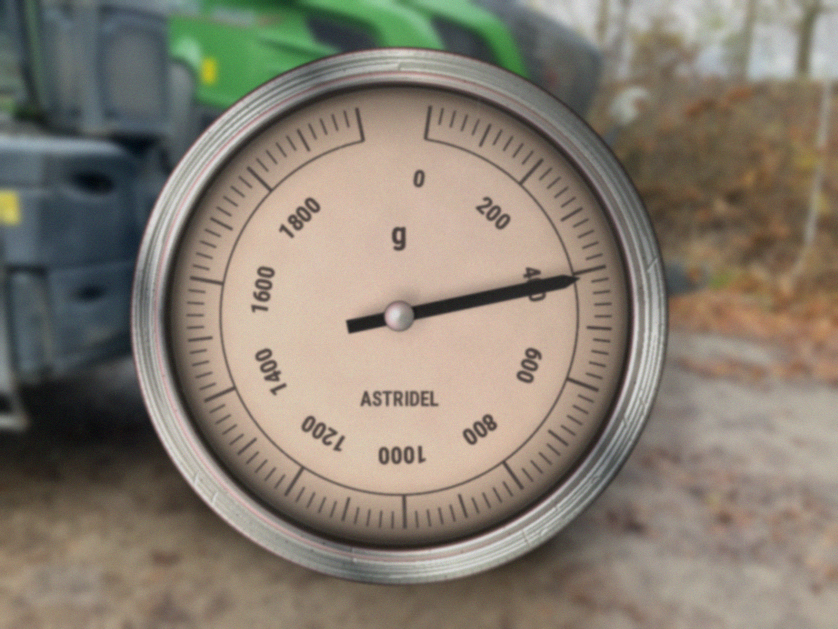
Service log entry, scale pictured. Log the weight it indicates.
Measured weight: 410 g
